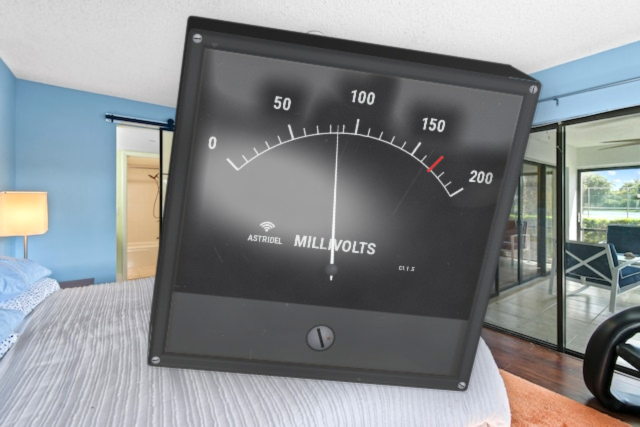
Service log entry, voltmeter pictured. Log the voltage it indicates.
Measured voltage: 85 mV
